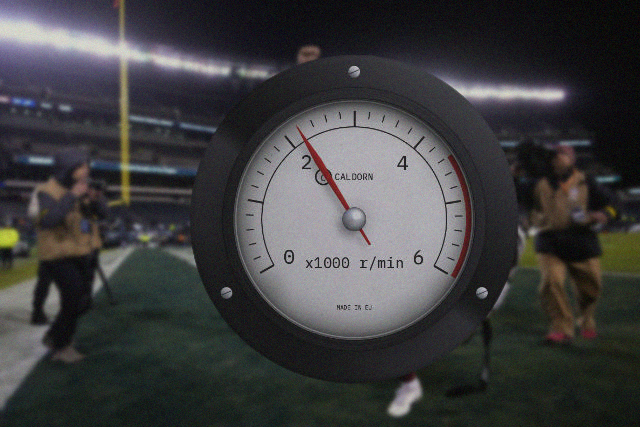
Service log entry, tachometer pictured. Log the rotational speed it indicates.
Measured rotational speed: 2200 rpm
